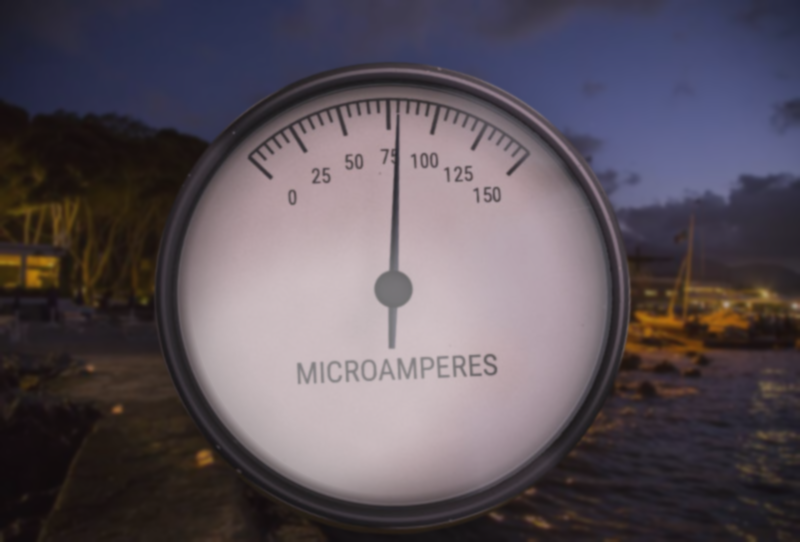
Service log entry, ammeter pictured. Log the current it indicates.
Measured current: 80 µA
